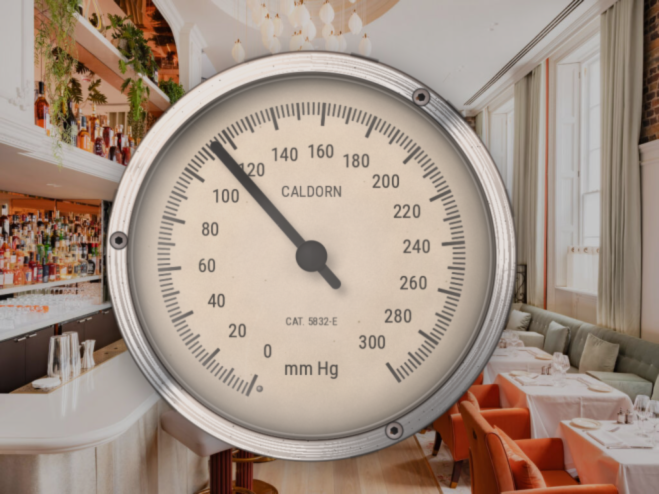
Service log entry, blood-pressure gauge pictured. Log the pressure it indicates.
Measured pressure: 114 mmHg
